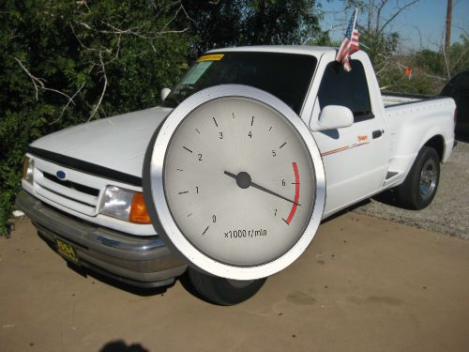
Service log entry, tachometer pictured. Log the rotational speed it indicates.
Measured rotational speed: 6500 rpm
